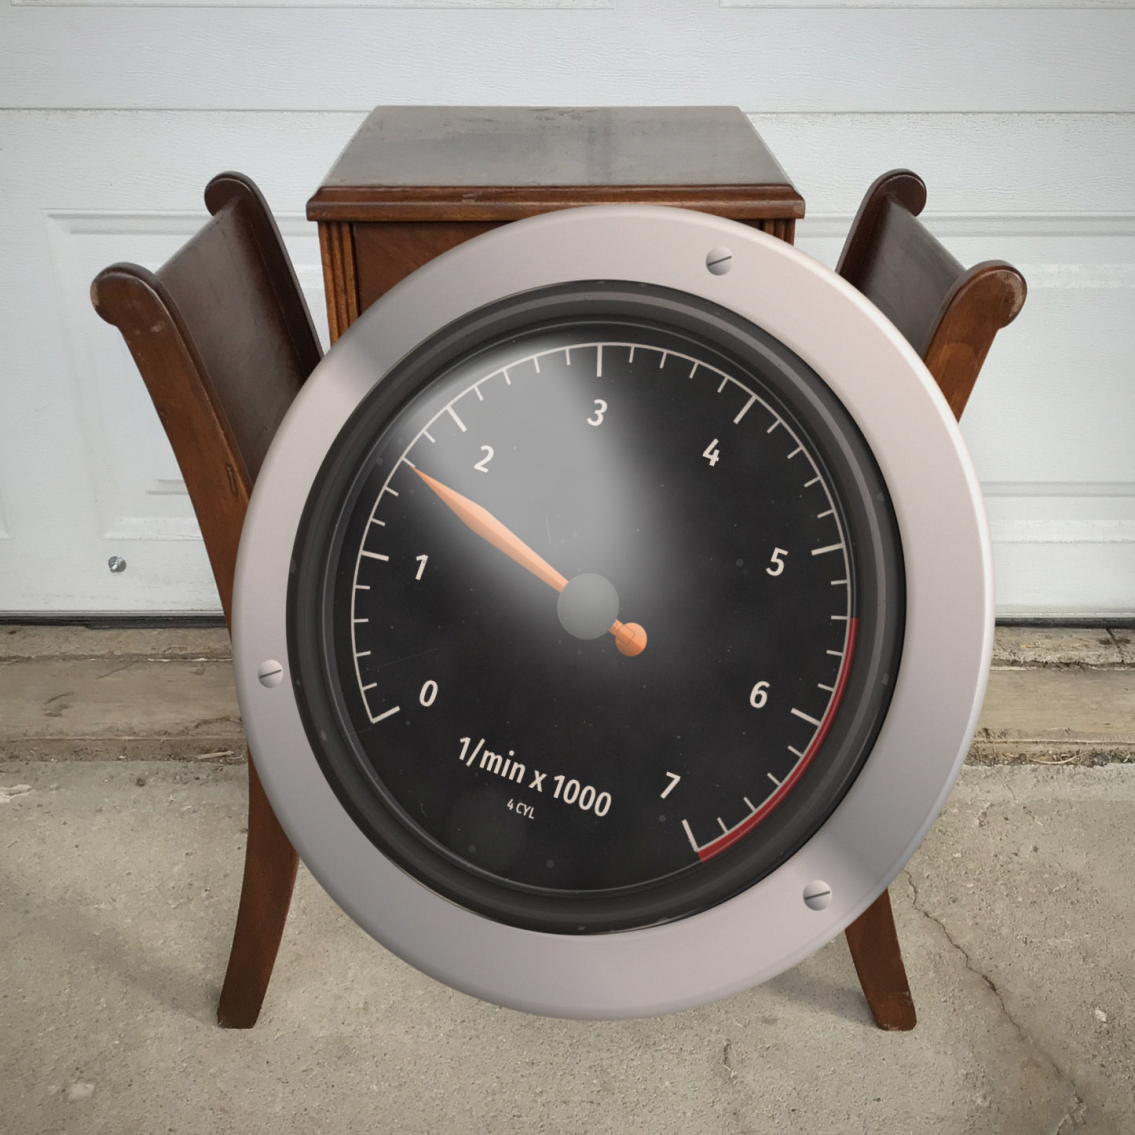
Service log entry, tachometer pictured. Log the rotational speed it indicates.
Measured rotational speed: 1600 rpm
